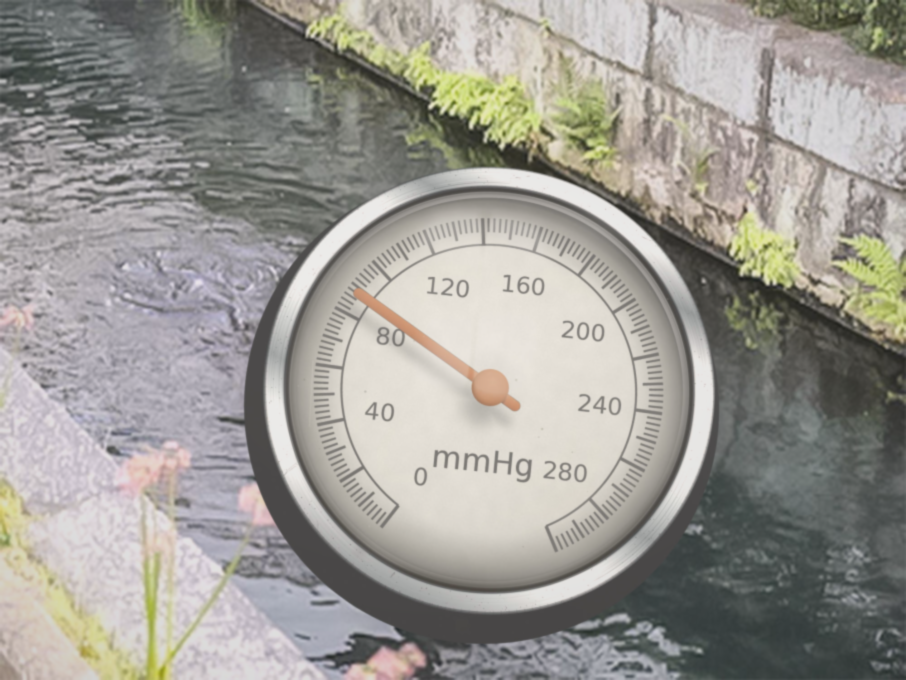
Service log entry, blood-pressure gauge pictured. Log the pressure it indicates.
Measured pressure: 88 mmHg
